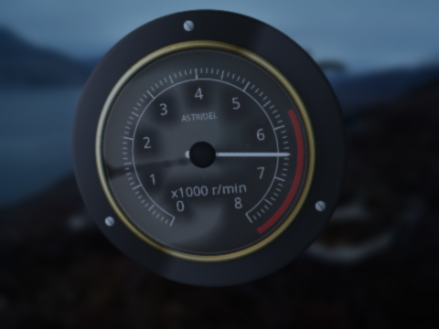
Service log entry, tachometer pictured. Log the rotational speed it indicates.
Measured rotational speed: 6500 rpm
